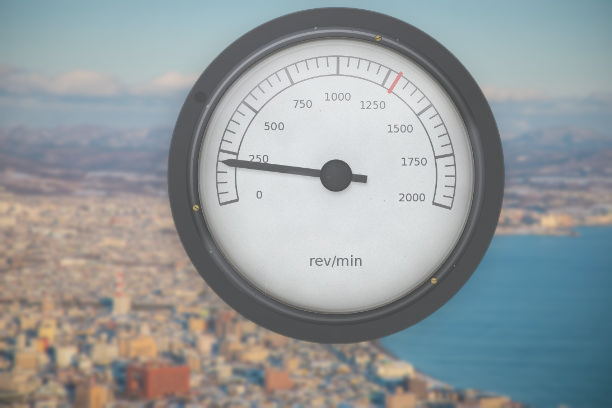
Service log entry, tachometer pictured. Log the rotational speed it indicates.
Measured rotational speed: 200 rpm
